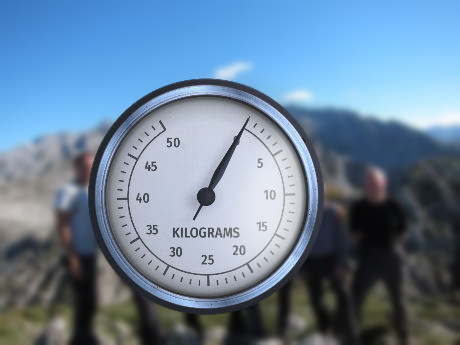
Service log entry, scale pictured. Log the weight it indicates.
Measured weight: 0 kg
